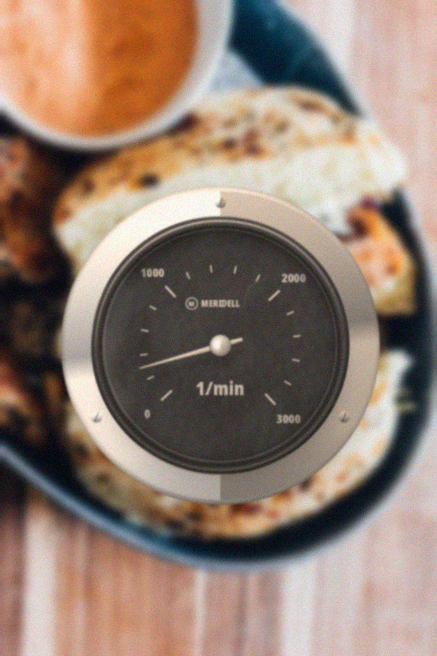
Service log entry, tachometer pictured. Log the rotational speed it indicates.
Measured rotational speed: 300 rpm
